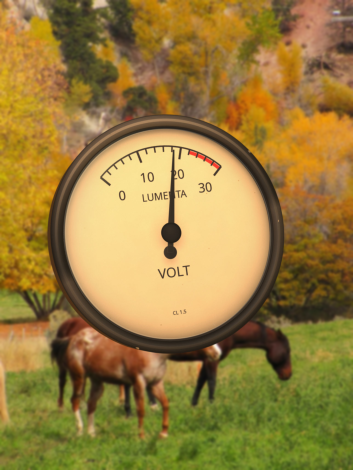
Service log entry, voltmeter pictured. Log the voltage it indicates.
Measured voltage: 18 V
